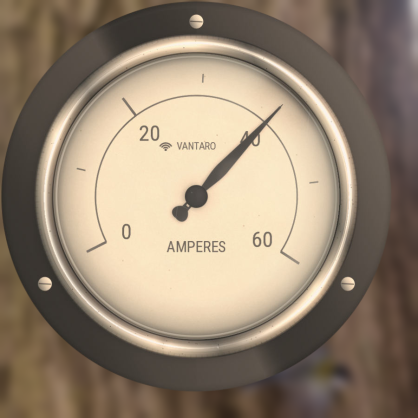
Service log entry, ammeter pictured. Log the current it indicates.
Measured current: 40 A
